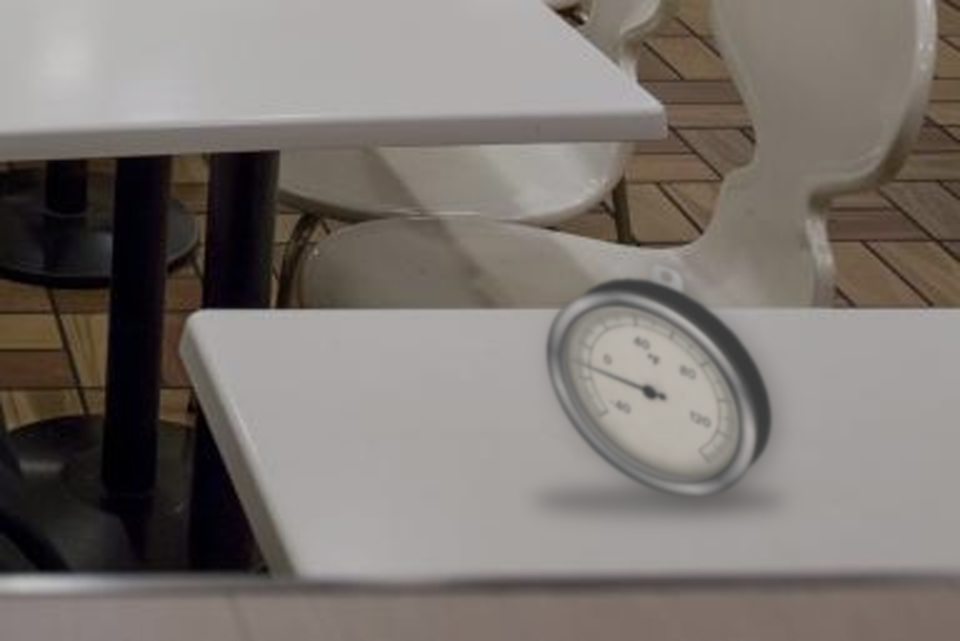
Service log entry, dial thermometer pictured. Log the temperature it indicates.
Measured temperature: -10 °F
